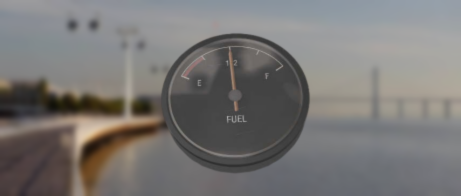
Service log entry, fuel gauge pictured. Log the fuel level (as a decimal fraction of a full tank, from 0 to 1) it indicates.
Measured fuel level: 0.5
